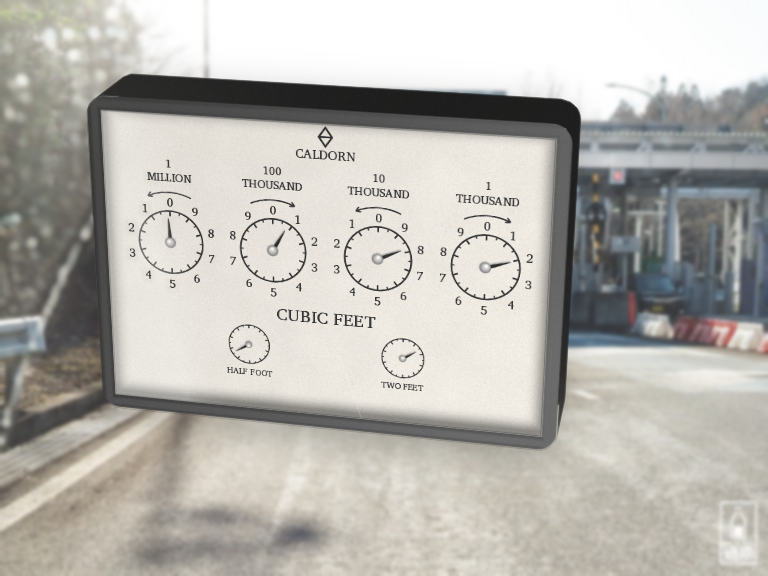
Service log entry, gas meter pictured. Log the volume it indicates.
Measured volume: 8200 ft³
